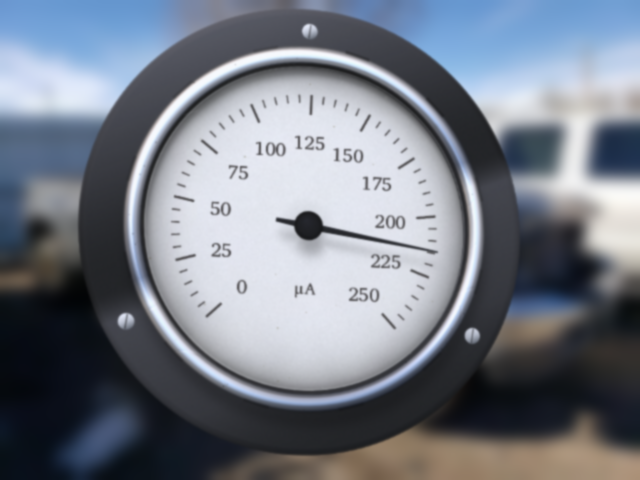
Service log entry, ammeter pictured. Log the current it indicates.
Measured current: 215 µA
